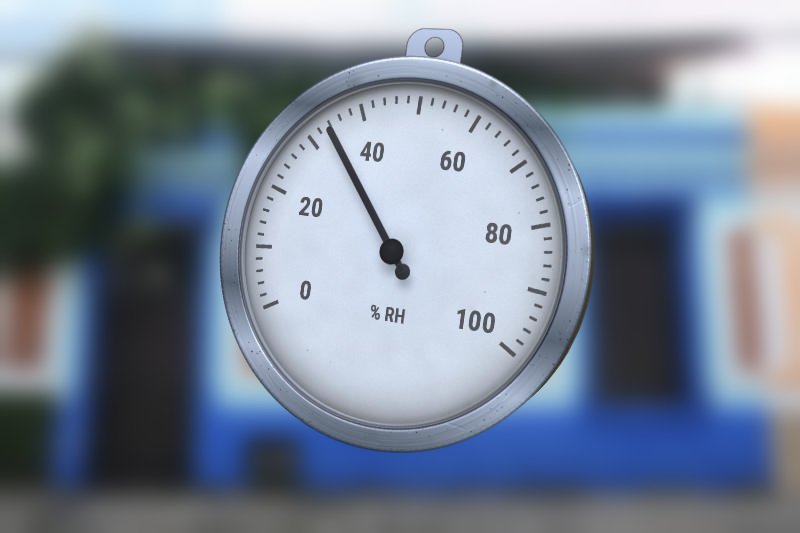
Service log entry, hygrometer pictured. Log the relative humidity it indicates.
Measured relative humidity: 34 %
